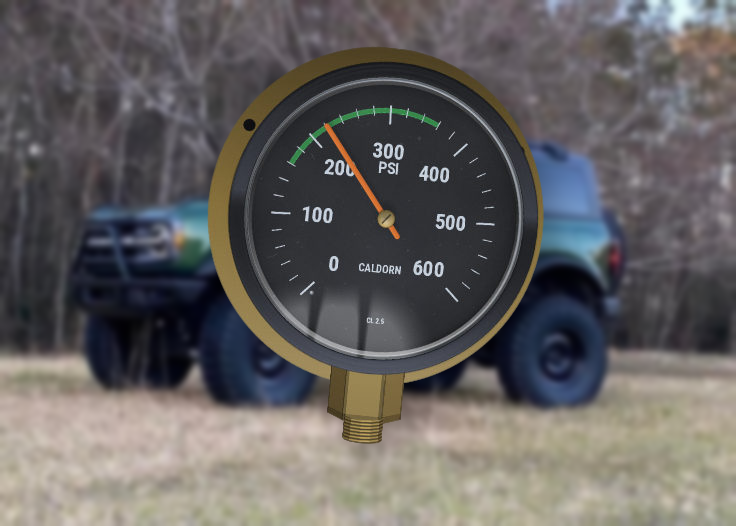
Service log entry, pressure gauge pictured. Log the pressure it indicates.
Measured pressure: 220 psi
